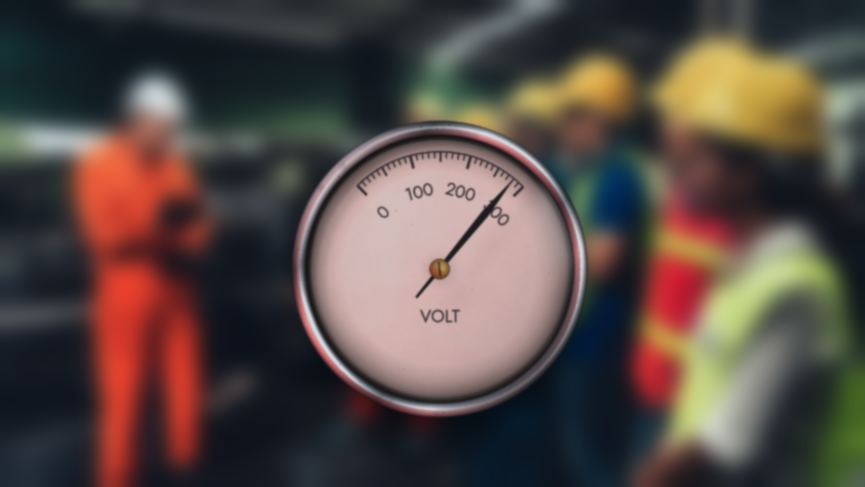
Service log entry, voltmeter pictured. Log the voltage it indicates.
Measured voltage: 280 V
